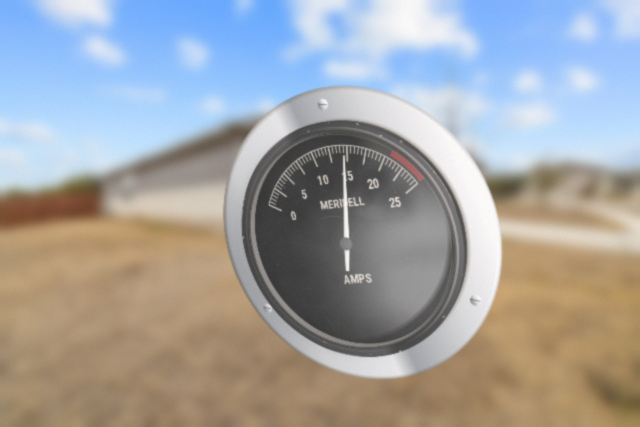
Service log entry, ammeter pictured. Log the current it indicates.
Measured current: 15 A
